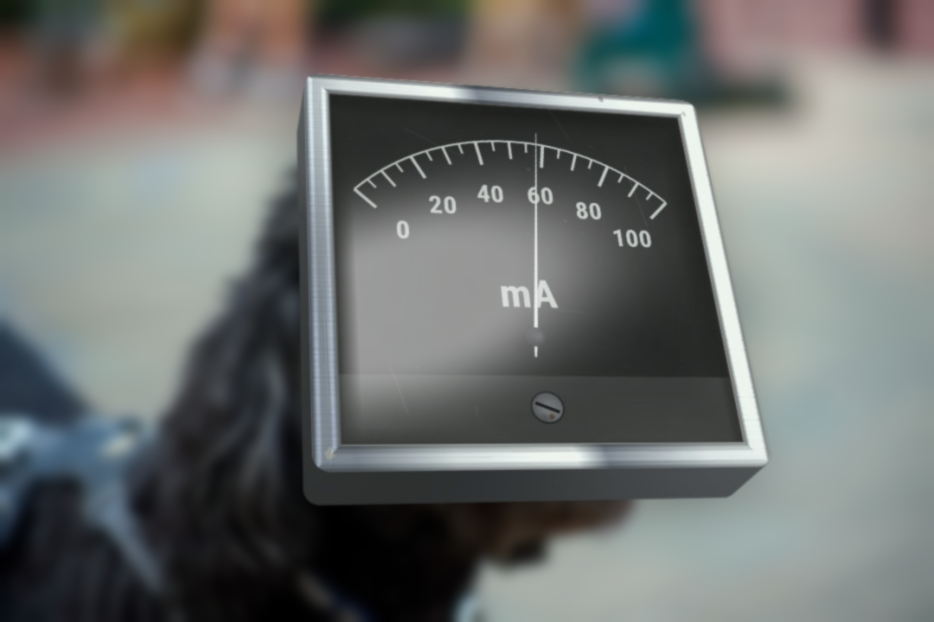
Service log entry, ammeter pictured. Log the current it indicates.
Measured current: 57.5 mA
